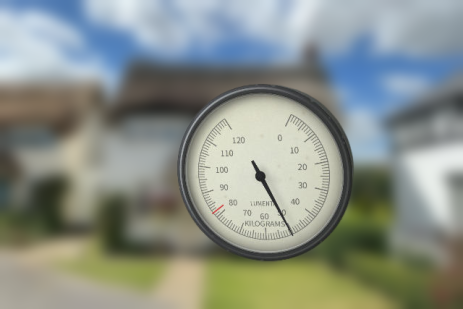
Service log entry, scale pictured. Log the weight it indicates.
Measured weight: 50 kg
